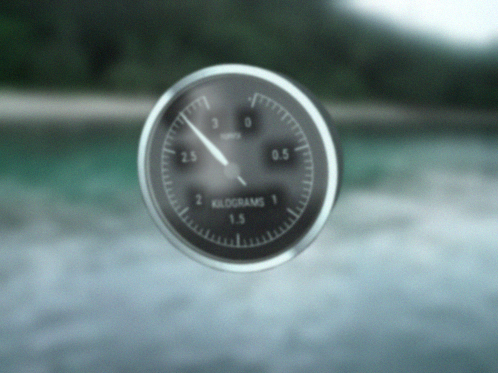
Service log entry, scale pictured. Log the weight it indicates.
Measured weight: 2.8 kg
